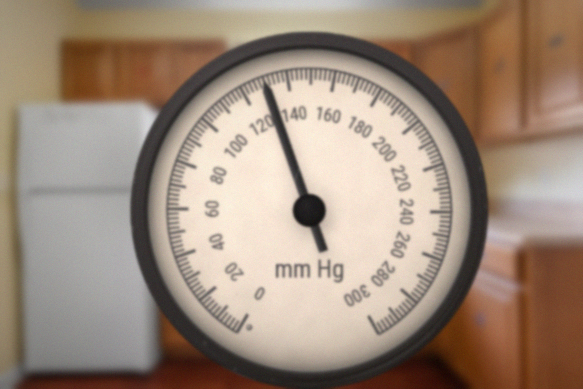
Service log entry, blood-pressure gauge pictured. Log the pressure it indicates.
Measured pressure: 130 mmHg
